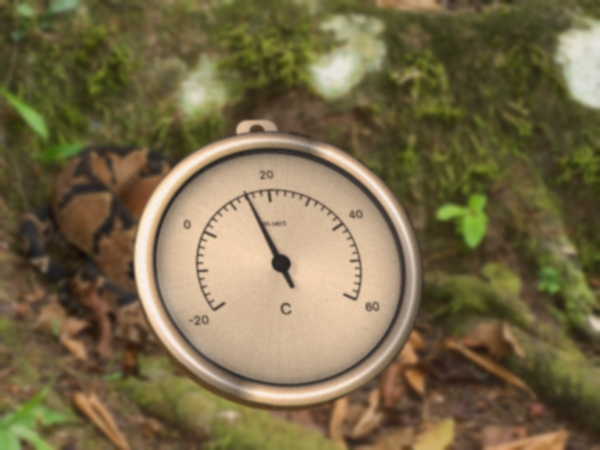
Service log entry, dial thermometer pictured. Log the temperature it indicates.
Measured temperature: 14 °C
